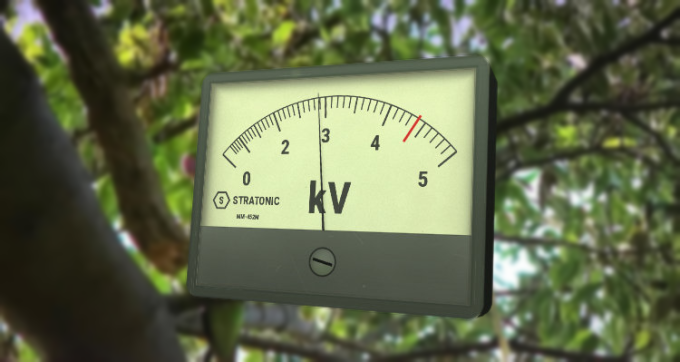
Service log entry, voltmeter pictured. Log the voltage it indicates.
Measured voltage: 2.9 kV
